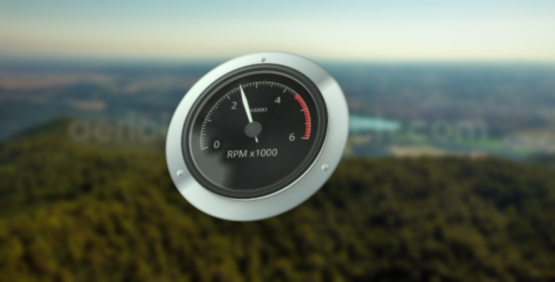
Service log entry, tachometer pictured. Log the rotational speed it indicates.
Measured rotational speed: 2500 rpm
